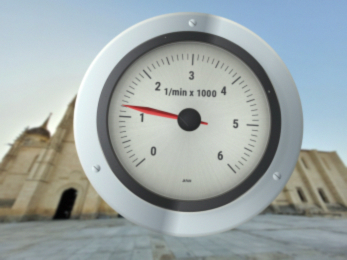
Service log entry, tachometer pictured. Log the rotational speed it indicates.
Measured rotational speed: 1200 rpm
